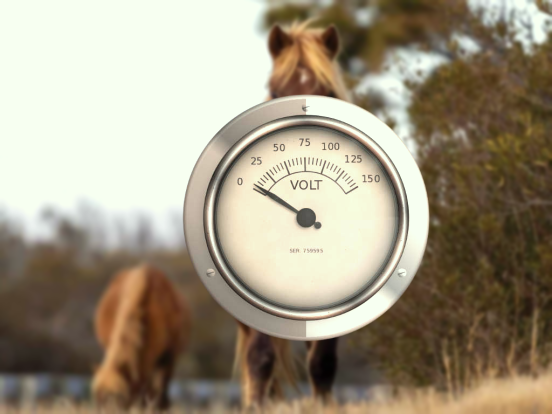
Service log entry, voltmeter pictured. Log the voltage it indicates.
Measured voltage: 5 V
